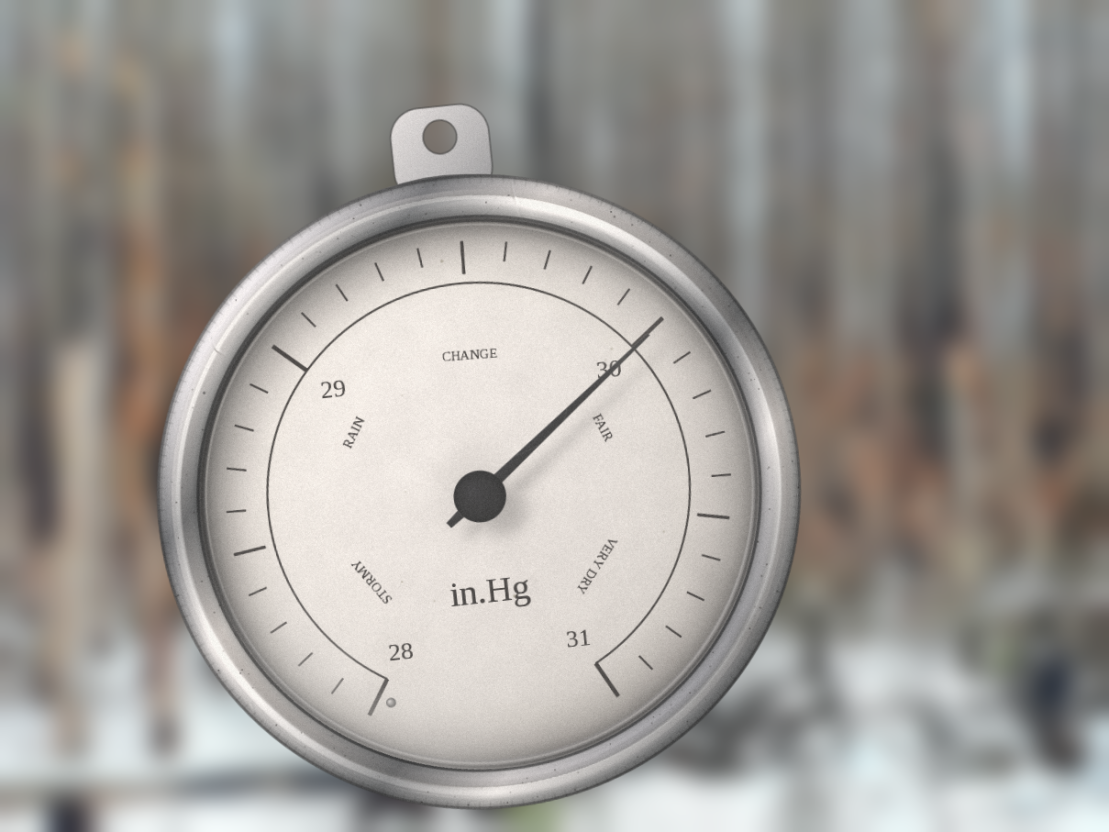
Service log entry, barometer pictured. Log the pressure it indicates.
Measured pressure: 30 inHg
